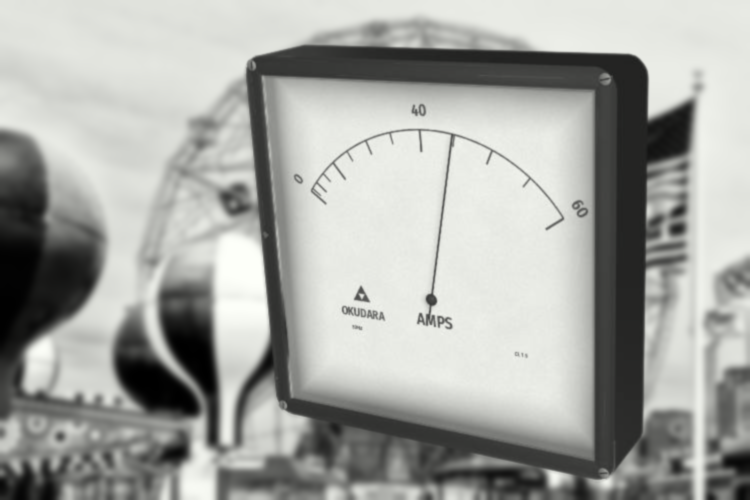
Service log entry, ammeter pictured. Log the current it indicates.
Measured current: 45 A
